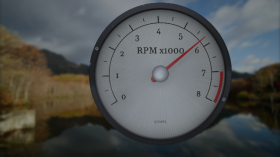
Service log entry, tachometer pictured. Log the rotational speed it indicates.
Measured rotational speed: 5750 rpm
